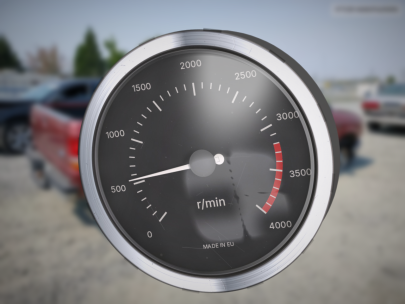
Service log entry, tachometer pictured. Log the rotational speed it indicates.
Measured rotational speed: 550 rpm
